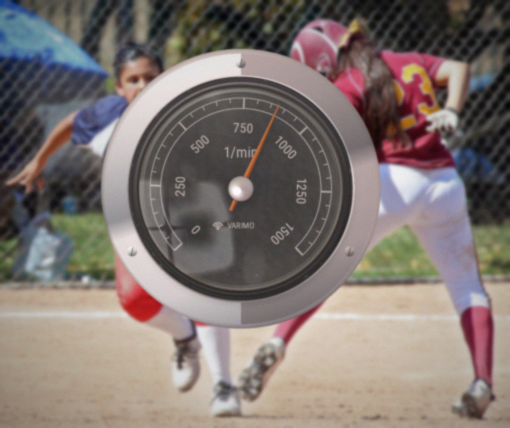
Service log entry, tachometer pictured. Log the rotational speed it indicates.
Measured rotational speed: 875 rpm
